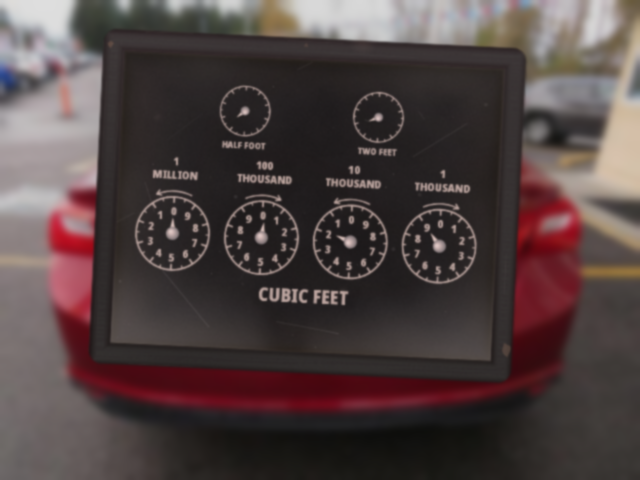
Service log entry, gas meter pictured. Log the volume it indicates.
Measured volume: 1900 ft³
